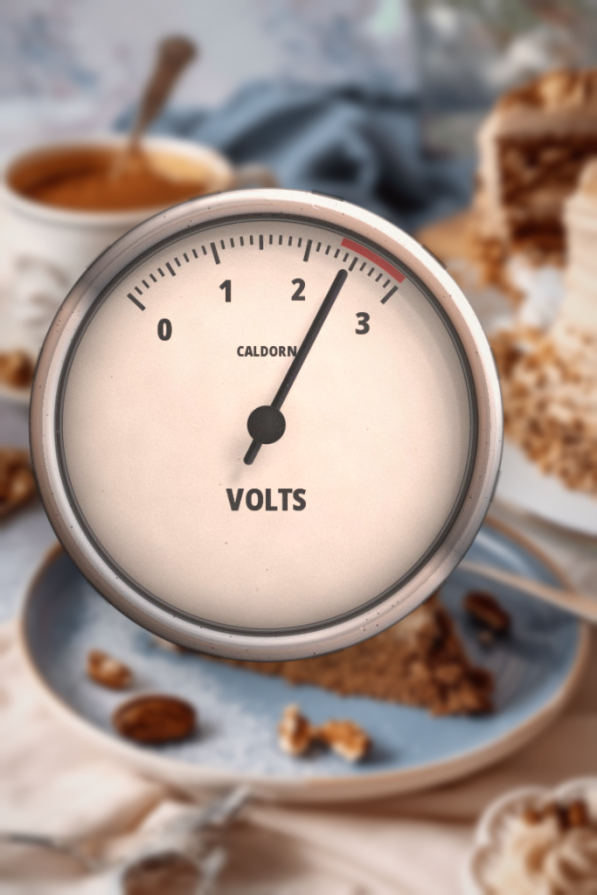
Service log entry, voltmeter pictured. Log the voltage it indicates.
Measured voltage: 2.45 V
